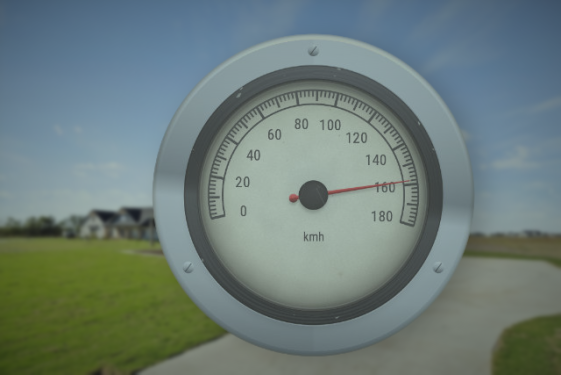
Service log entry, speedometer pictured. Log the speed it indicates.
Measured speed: 158 km/h
